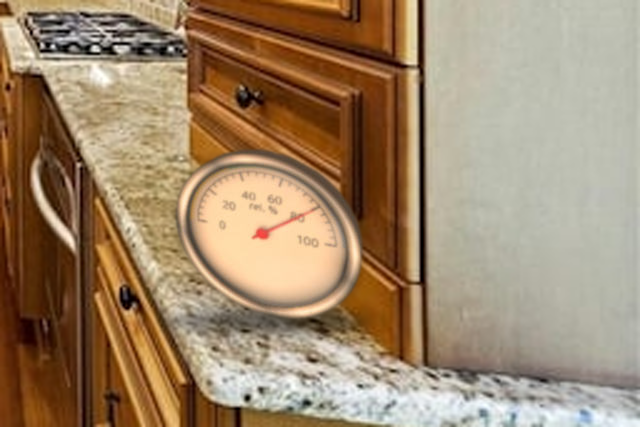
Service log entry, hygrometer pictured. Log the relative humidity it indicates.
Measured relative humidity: 80 %
